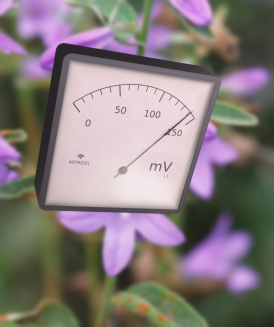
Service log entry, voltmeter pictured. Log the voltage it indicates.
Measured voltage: 140 mV
